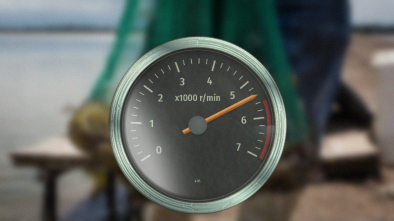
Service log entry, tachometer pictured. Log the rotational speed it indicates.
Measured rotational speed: 5400 rpm
